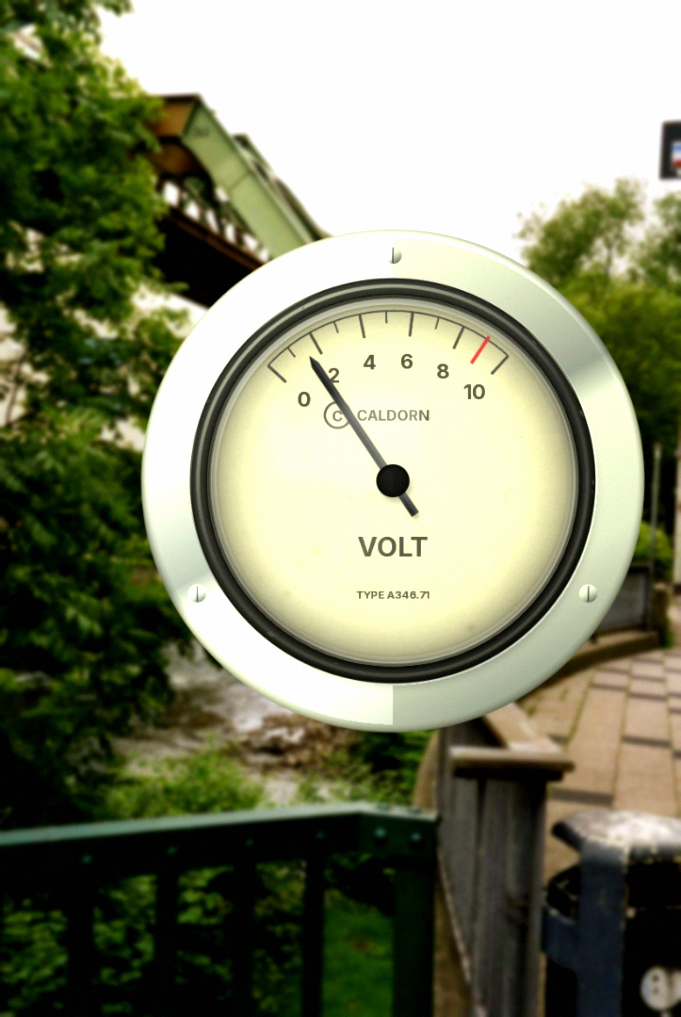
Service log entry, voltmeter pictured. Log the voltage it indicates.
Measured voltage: 1.5 V
